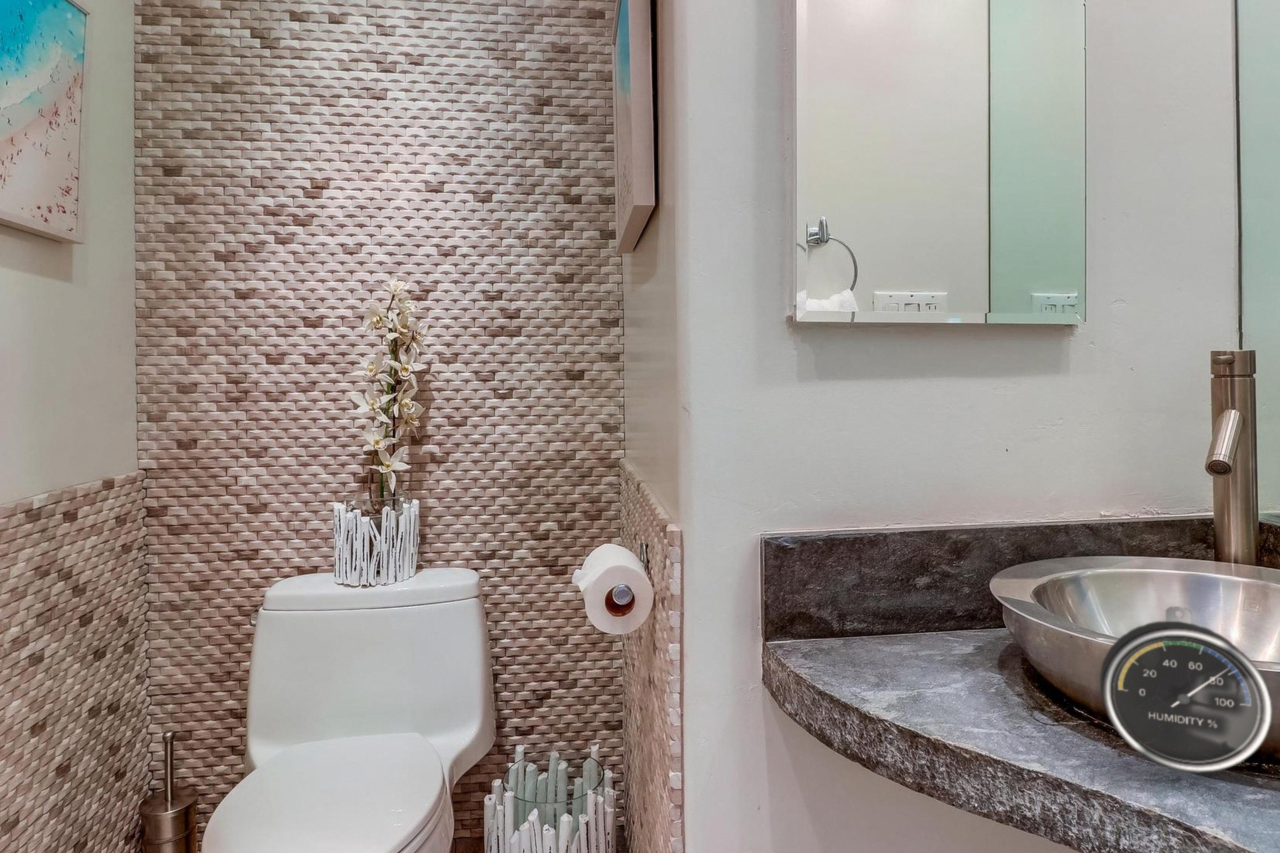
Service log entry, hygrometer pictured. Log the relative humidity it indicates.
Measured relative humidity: 76 %
